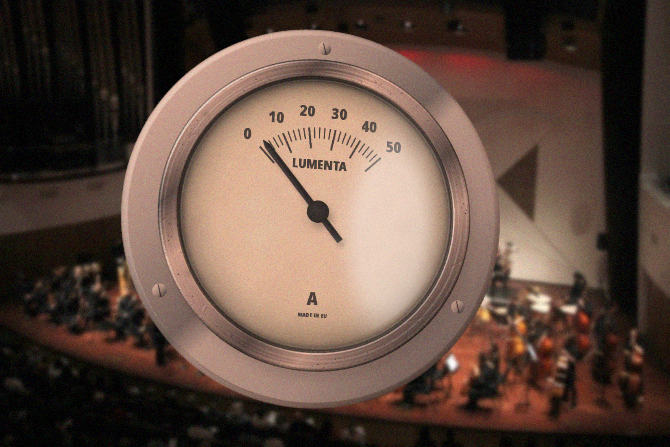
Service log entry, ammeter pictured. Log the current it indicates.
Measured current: 2 A
